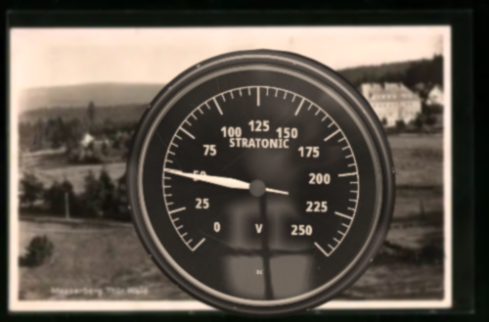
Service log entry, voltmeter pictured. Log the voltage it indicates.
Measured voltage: 50 V
